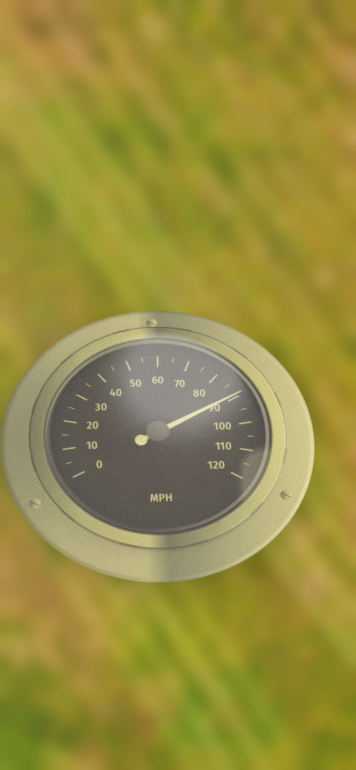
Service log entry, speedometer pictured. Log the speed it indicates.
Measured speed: 90 mph
